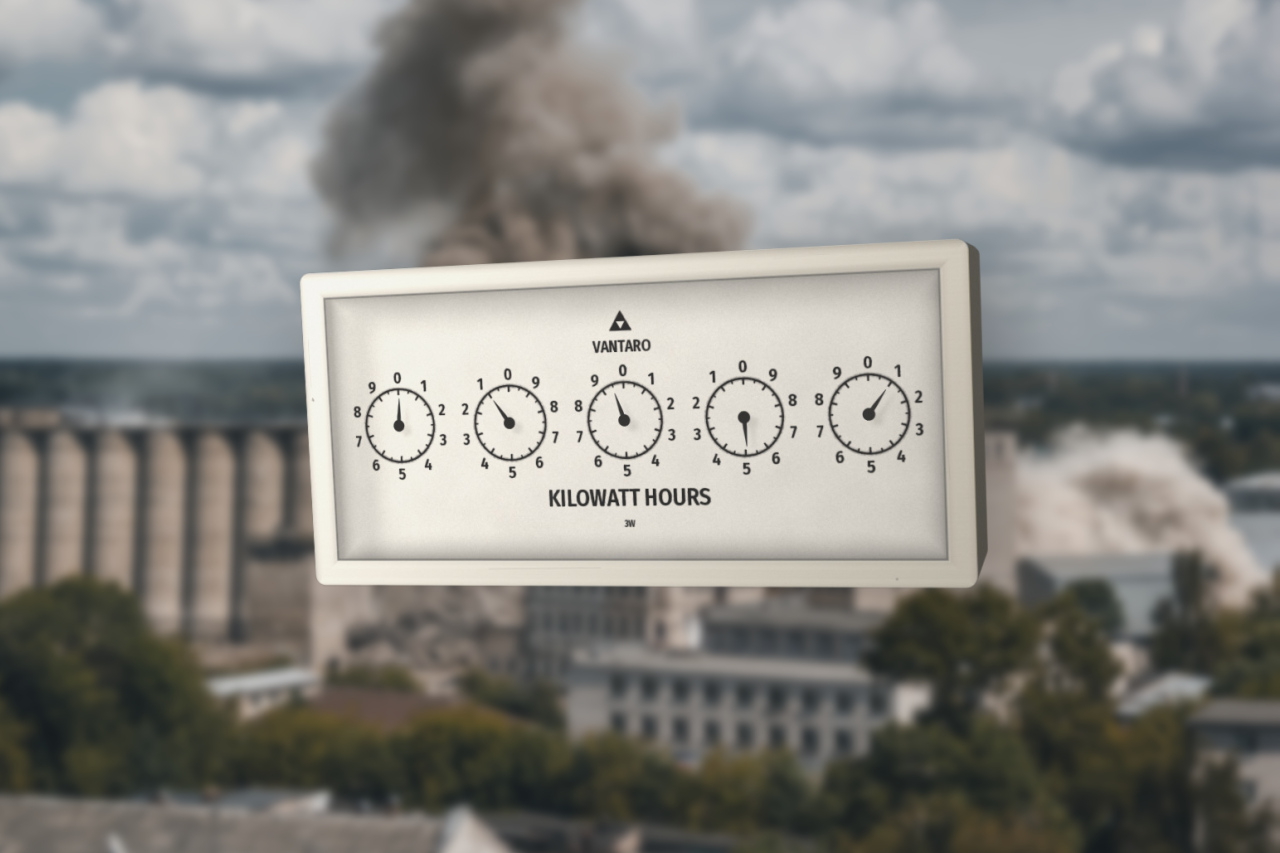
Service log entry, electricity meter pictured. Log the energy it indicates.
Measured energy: 951 kWh
